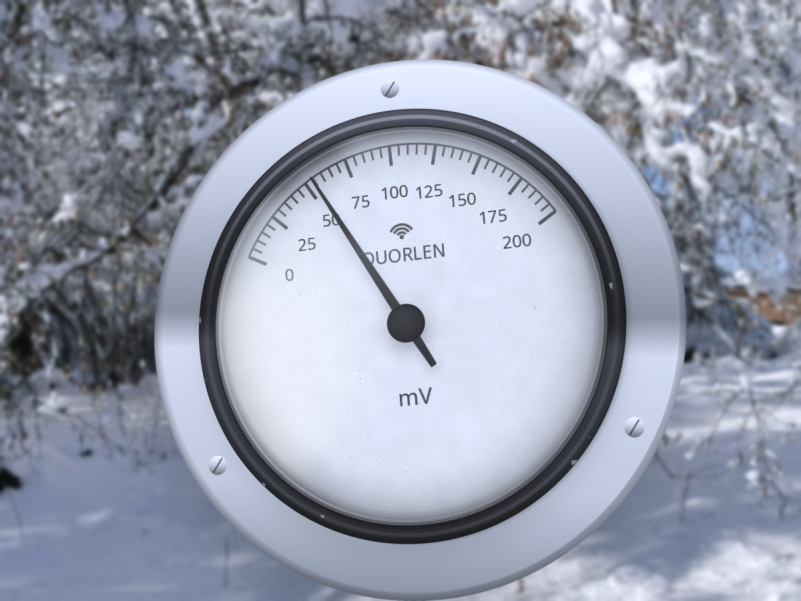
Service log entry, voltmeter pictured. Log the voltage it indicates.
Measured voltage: 55 mV
